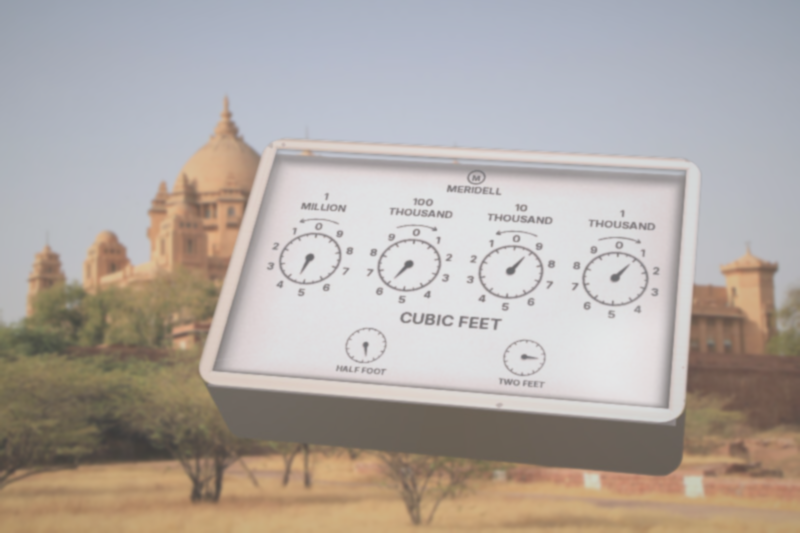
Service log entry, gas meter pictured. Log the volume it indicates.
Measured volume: 459100 ft³
